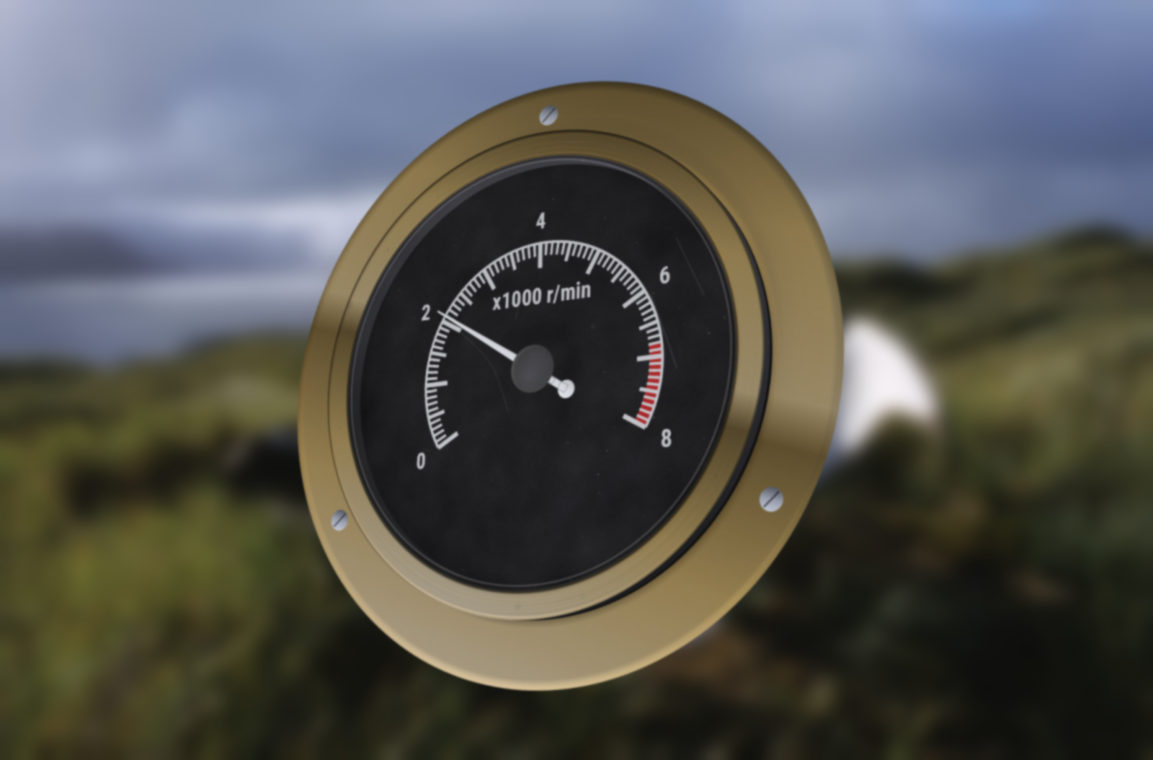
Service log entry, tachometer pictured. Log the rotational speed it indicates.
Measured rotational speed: 2100 rpm
